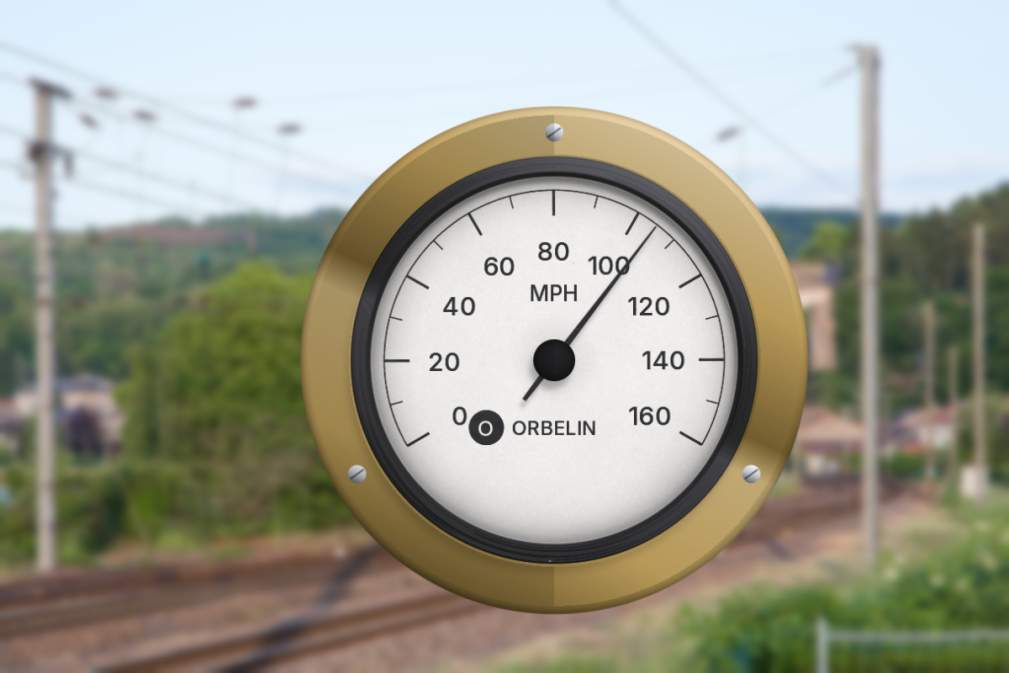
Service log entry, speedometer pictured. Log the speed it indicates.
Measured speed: 105 mph
